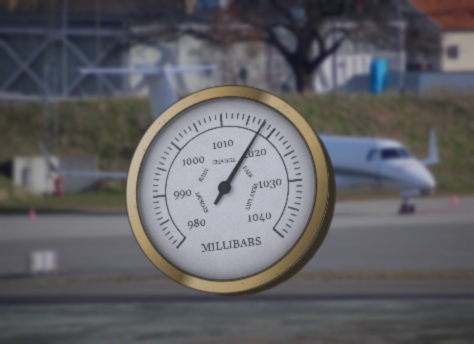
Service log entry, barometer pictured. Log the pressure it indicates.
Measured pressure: 1018 mbar
